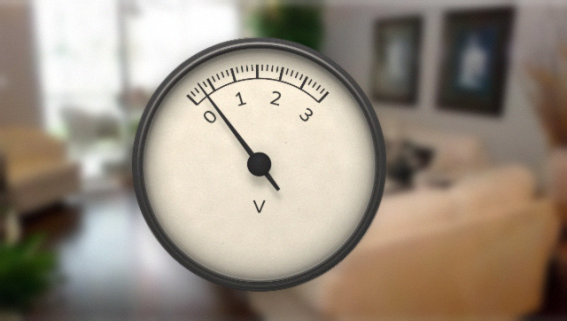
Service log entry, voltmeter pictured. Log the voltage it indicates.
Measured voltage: 0.3 V
